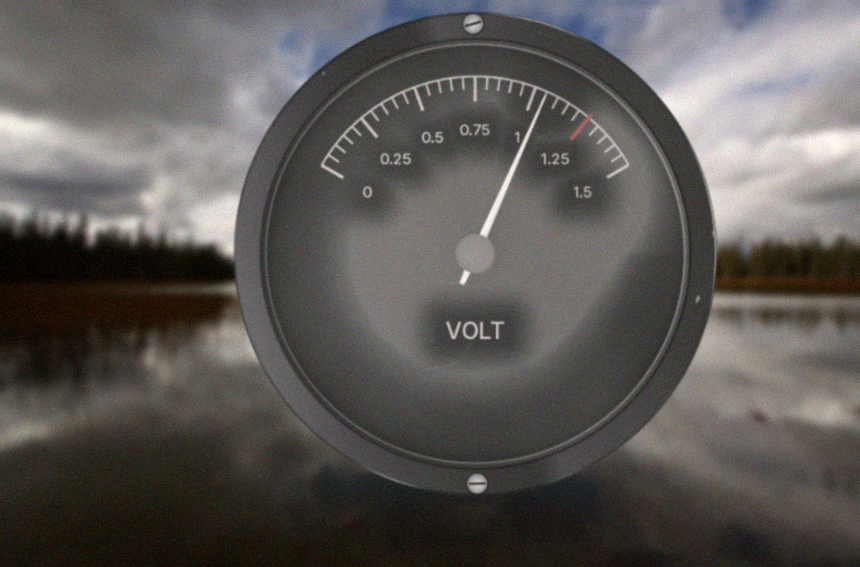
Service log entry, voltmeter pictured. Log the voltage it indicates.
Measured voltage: 1.05 V
